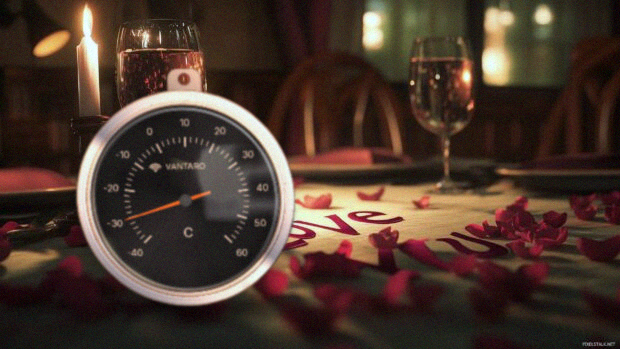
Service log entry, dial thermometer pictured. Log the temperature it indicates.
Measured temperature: -30 °C
